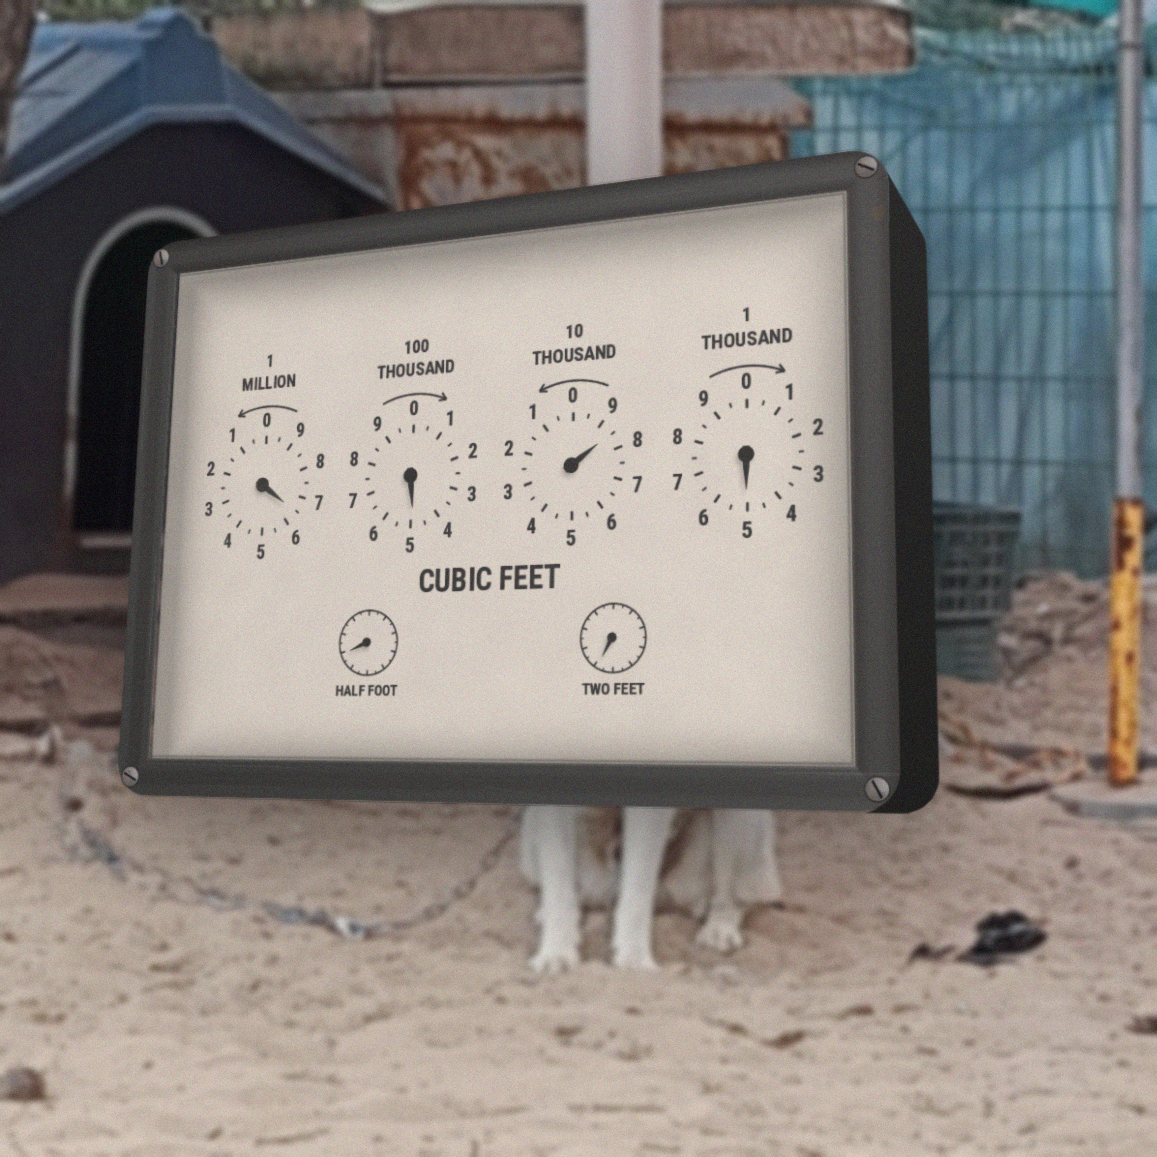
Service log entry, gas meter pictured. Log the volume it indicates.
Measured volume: 648500 ft³
